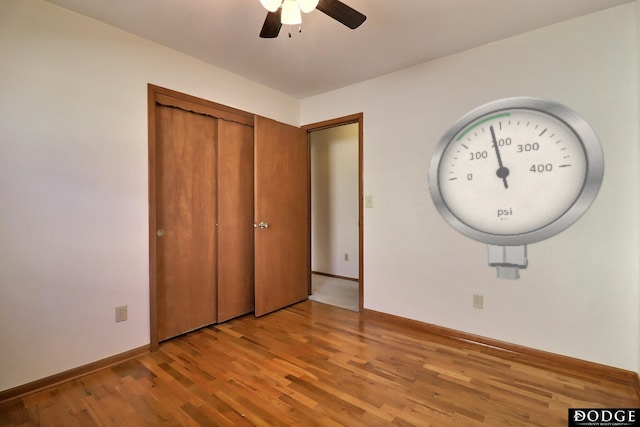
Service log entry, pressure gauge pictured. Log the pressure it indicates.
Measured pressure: 180 psi
